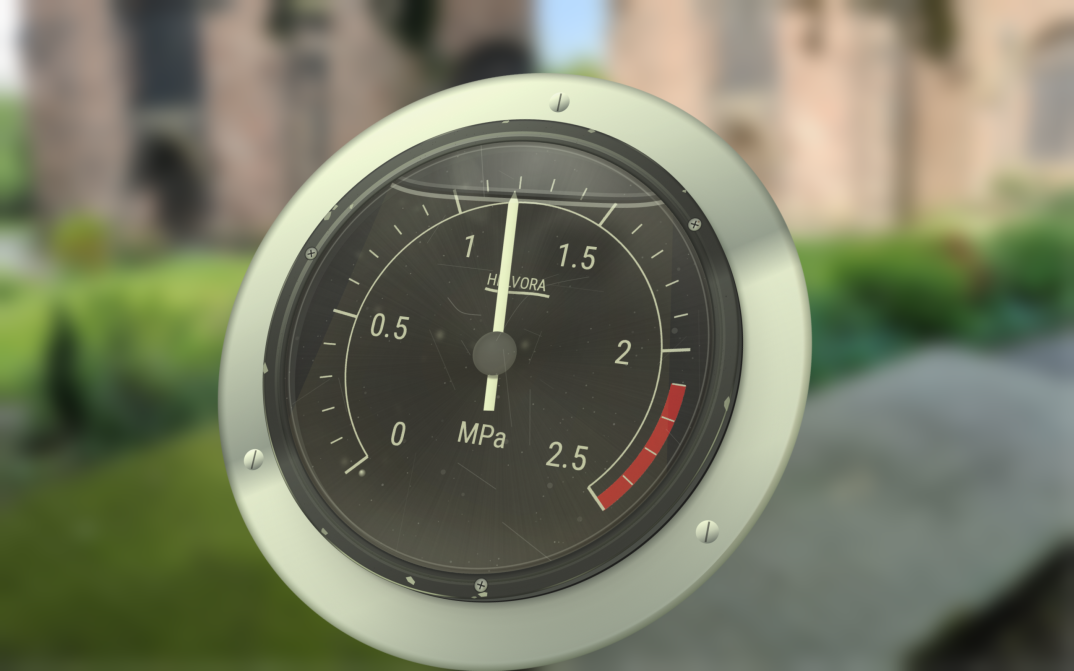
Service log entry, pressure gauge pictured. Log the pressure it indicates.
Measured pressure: 1.2 MPa
